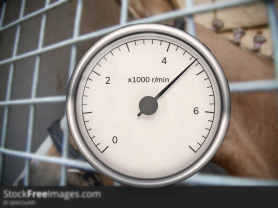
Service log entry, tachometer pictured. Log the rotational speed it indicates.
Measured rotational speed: 4700 rpm
